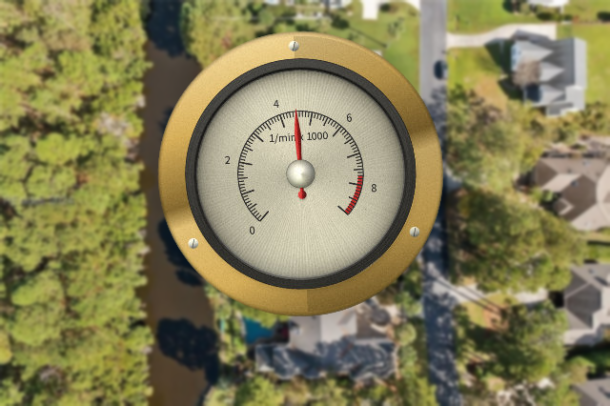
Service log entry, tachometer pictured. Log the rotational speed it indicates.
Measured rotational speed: 4500 rpm
